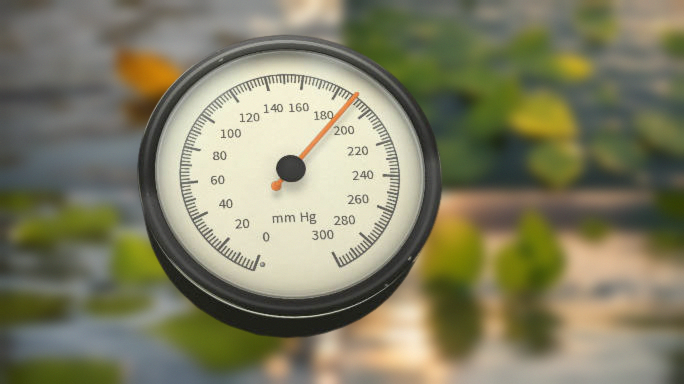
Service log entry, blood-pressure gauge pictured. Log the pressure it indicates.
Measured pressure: 190 mmHg
